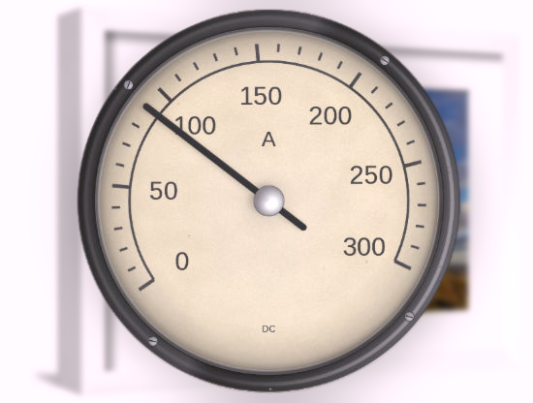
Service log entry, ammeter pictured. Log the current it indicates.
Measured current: 90 A
